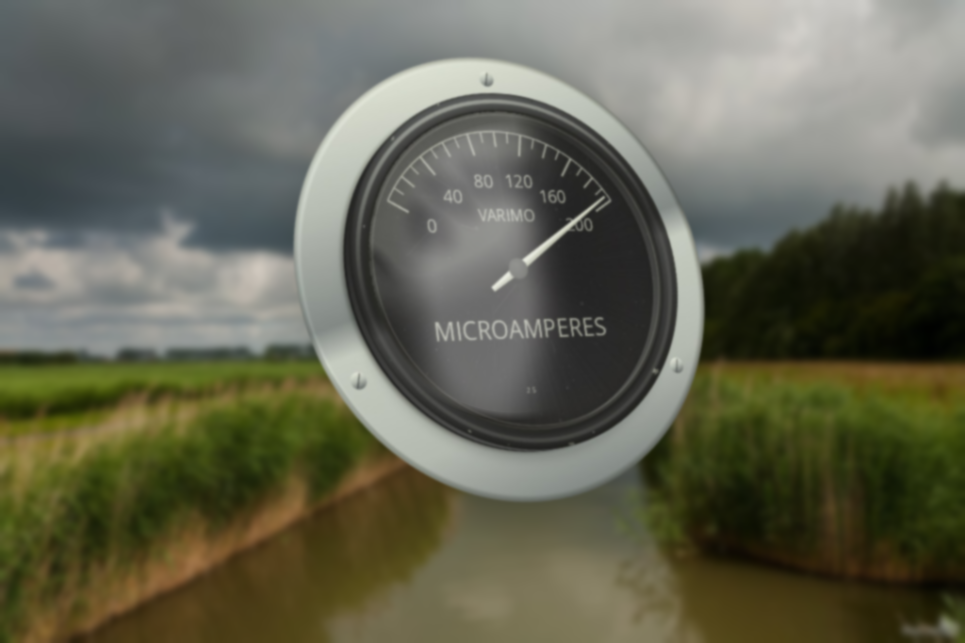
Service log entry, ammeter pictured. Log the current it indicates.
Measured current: 195 µA
